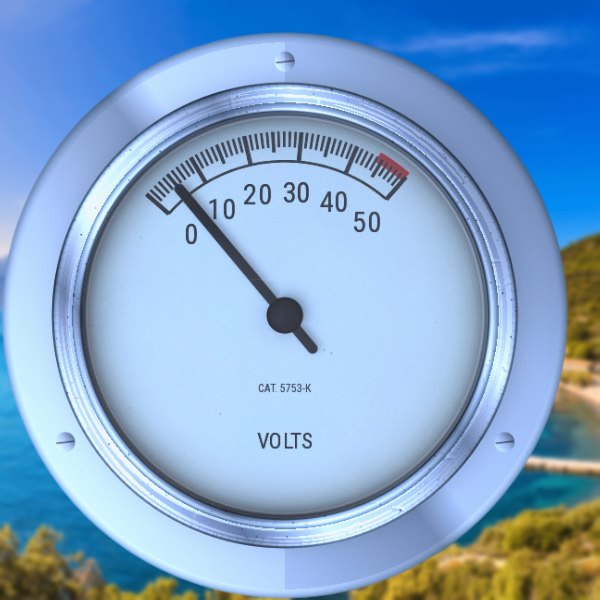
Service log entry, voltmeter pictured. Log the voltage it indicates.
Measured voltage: 5 V
